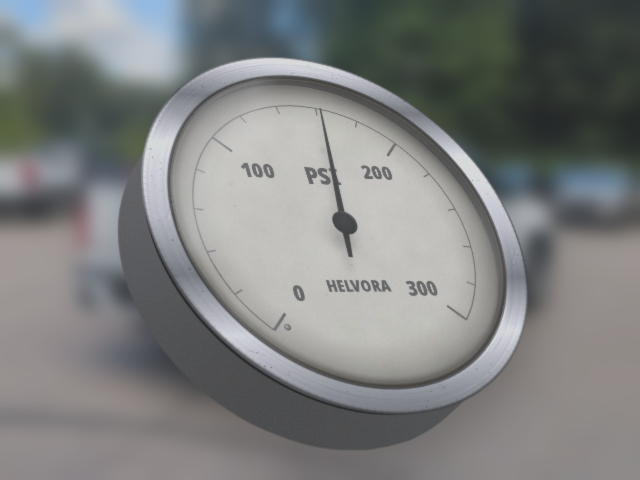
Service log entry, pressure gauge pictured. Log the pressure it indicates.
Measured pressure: 160 psi
